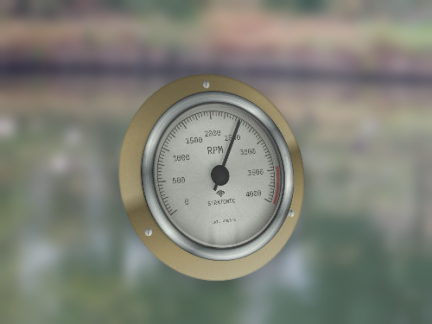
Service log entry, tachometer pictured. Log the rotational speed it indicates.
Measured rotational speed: 2500 rpm
